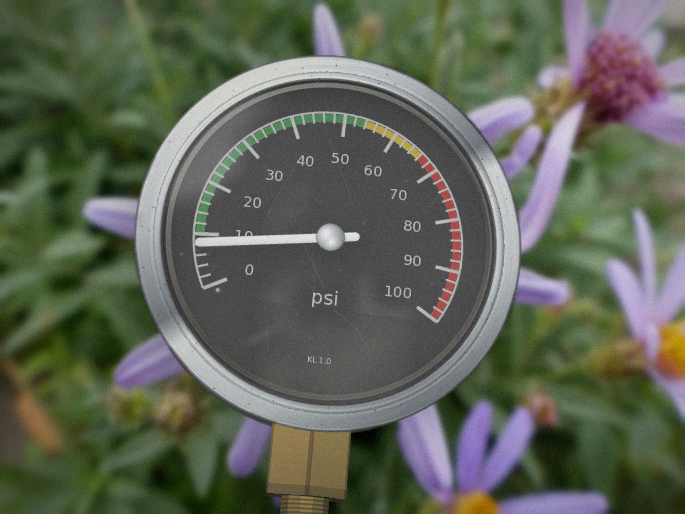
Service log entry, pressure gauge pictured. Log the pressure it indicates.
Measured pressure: 8 psi
